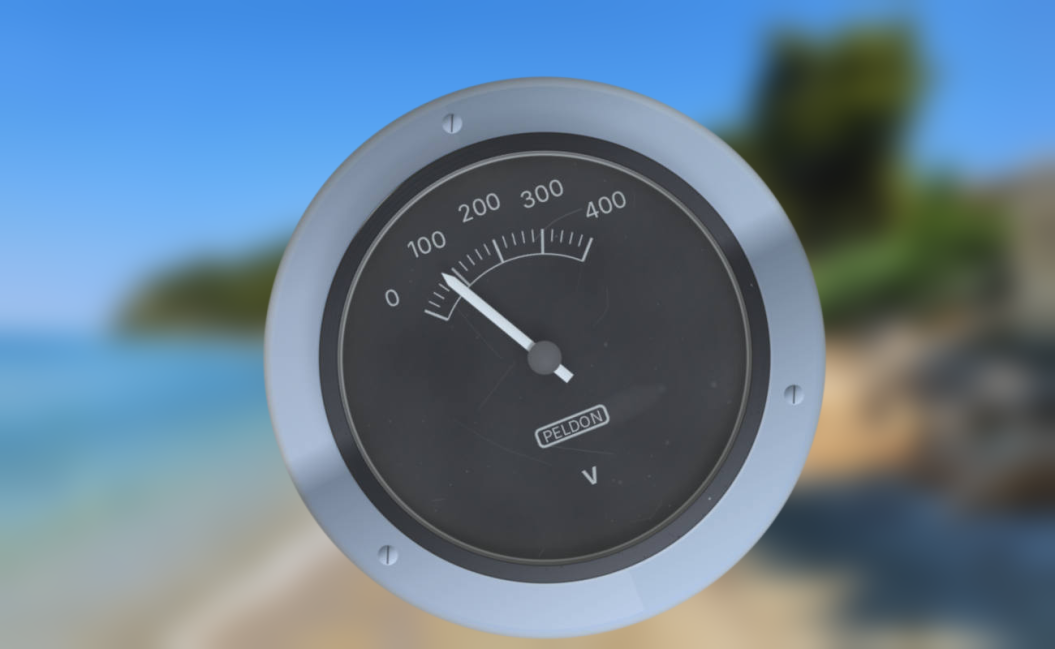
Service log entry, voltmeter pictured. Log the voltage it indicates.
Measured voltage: 80 V
